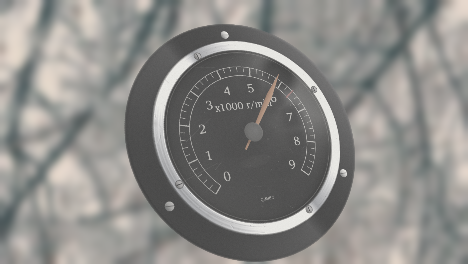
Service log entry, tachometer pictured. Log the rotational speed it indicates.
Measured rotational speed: 5800 rpm
